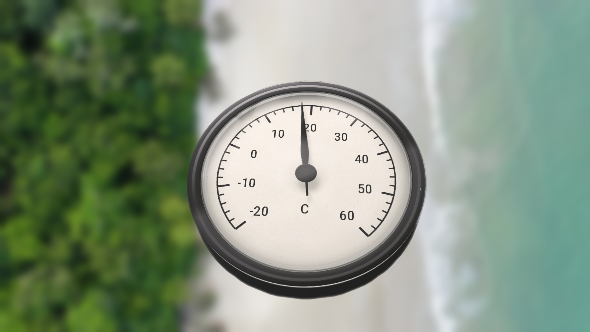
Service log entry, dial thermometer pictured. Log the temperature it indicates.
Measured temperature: 18 °C
